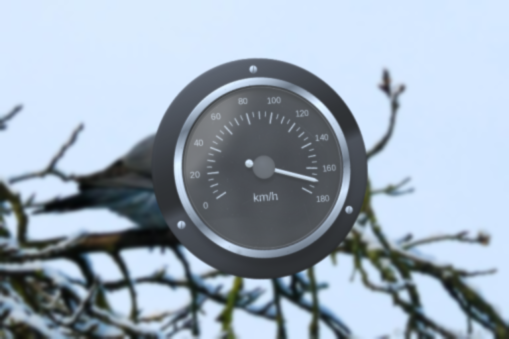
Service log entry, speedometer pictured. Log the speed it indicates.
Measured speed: 170 km/h
